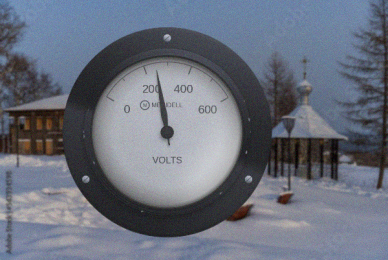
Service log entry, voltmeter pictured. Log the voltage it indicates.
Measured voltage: 250 V
